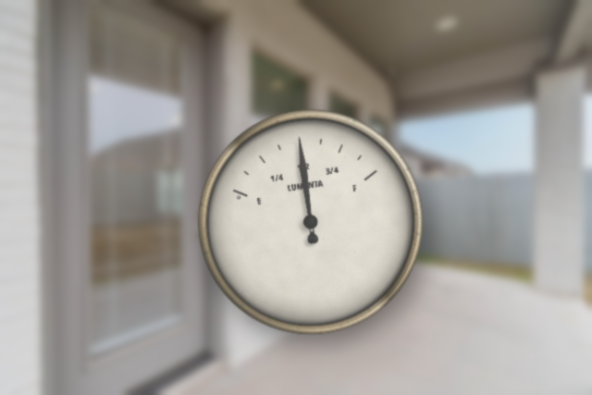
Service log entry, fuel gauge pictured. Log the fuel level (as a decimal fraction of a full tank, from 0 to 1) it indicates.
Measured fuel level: 0.5
